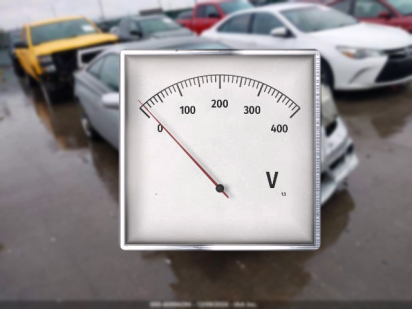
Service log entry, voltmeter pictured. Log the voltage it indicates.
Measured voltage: 10 V
